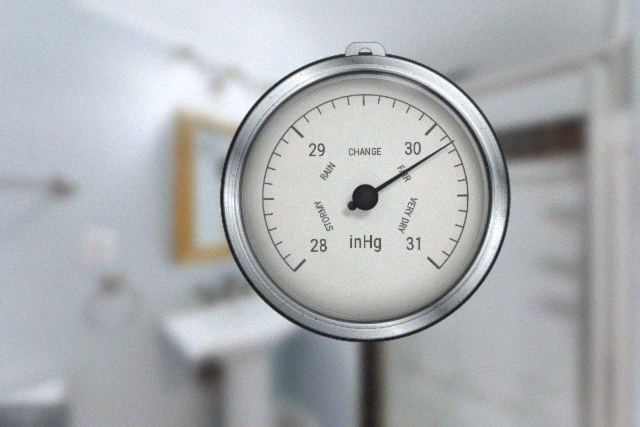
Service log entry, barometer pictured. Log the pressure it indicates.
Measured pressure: 30.15 inHg
